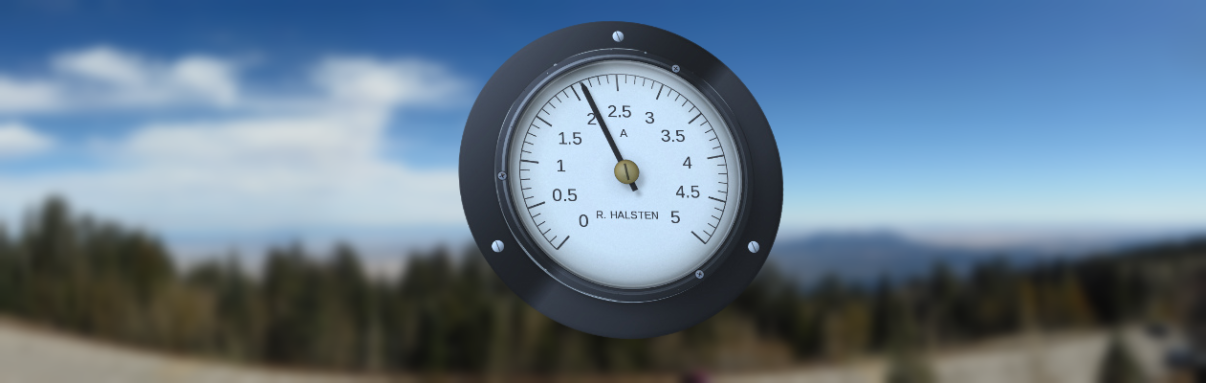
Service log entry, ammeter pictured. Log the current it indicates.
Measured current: 2.1 A
